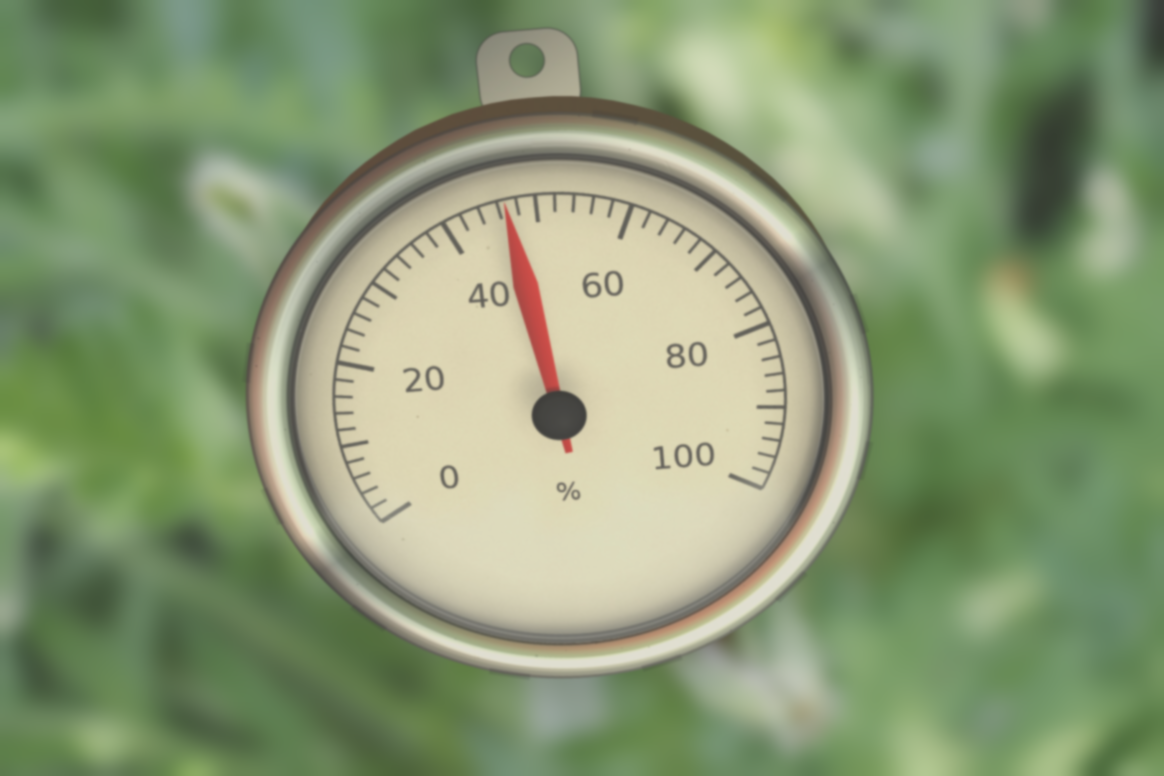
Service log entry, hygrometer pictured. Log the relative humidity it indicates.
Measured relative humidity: 47 %
